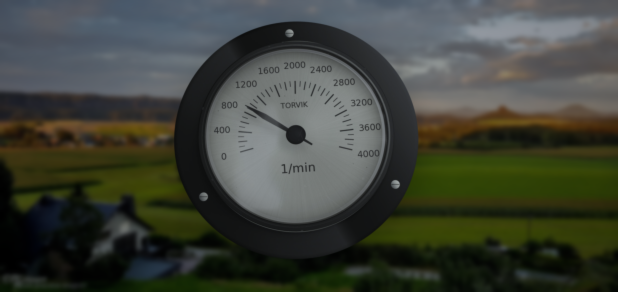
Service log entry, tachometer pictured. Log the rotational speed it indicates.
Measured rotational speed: 900 rpm
